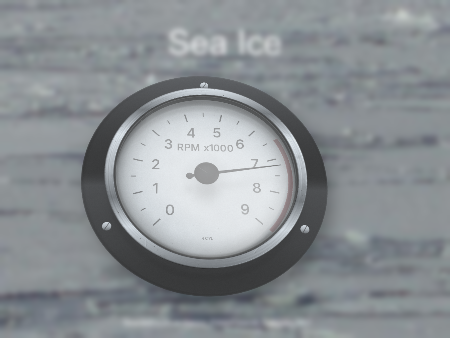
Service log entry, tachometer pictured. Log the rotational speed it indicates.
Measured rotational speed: 7250 rpm
